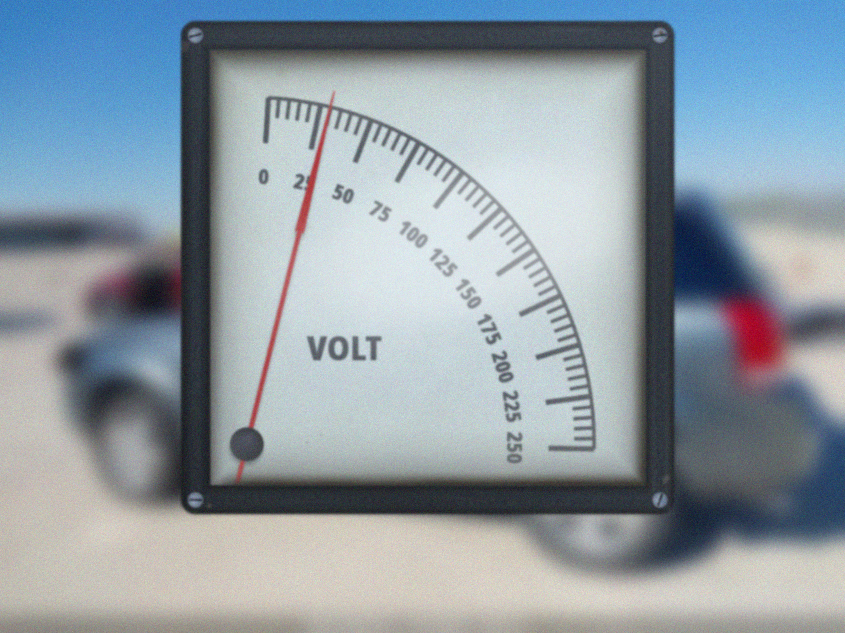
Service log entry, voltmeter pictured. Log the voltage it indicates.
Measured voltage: 30 V
